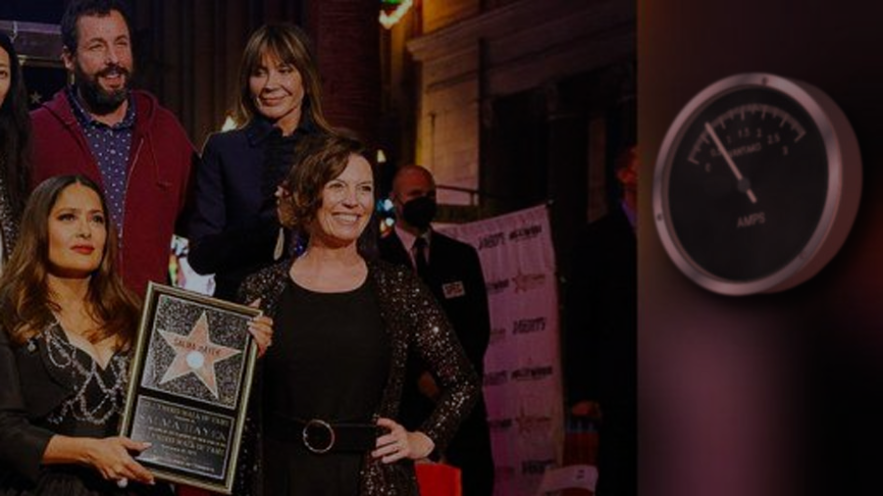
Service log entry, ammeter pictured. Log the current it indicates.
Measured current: 0.75 A
